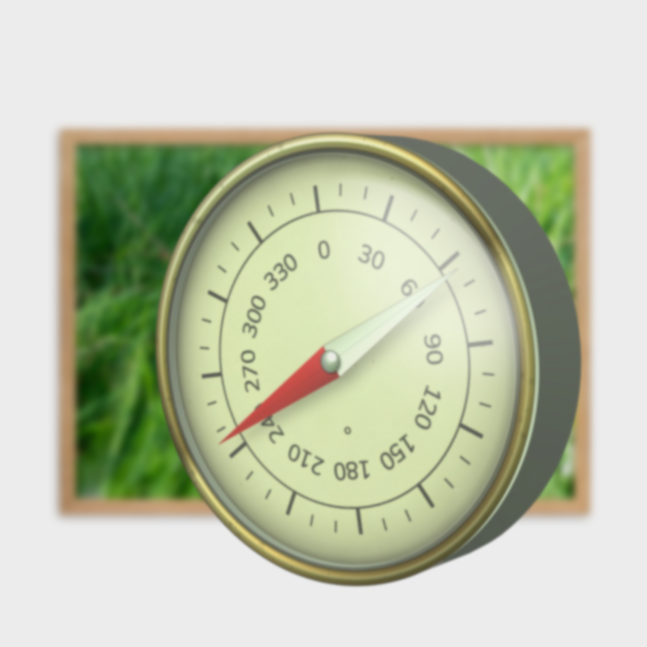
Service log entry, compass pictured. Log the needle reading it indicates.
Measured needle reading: 245 °
